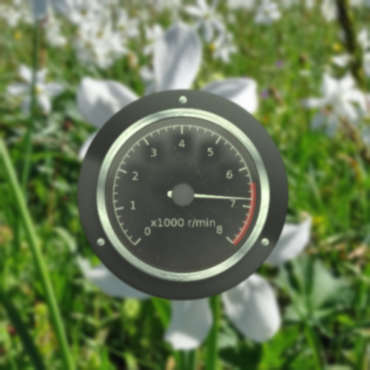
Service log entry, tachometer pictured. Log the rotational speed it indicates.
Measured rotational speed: 6800 rpm
